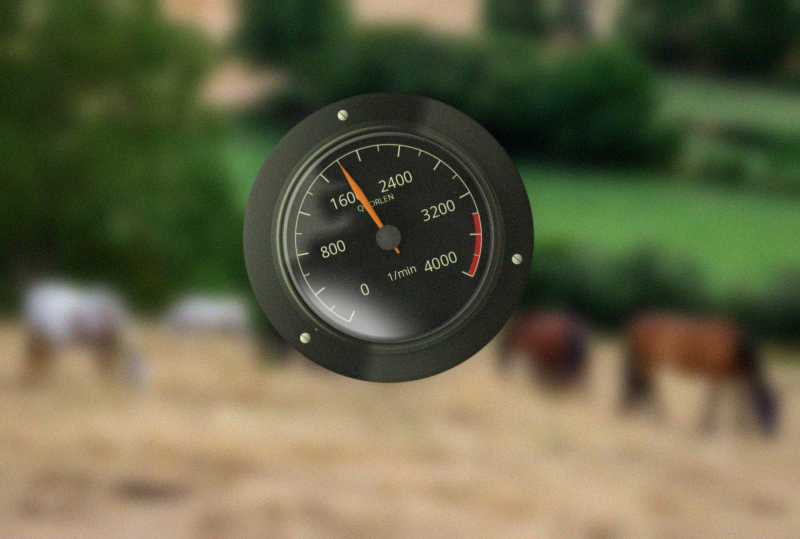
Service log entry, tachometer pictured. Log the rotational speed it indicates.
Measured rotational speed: 1800 rpm
